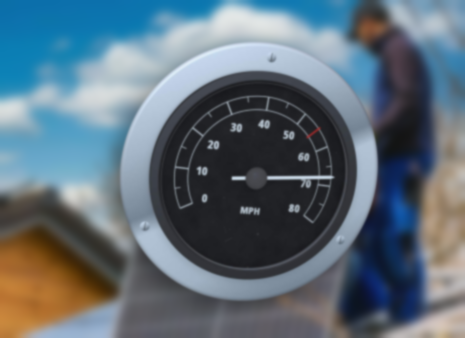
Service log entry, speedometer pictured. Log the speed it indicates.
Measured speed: 67.5 mph
